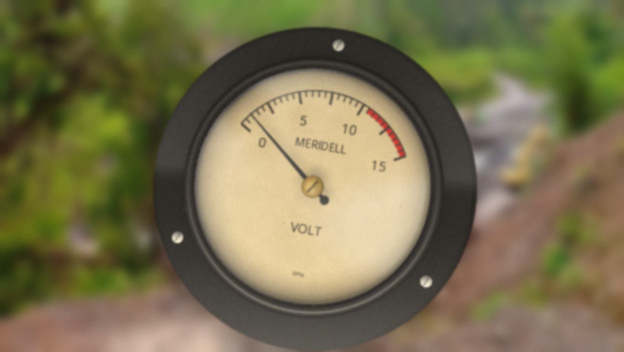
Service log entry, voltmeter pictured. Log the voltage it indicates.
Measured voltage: 1 V
